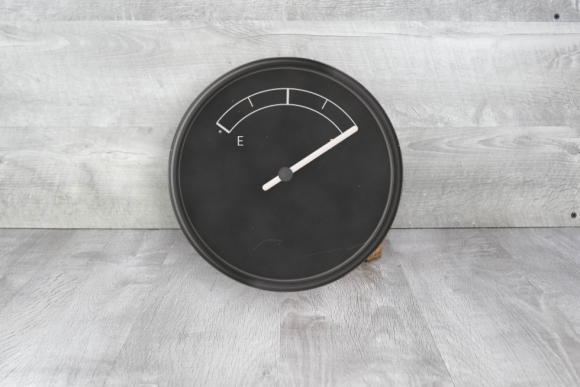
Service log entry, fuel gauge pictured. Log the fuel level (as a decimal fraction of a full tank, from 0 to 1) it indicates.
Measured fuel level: 1
